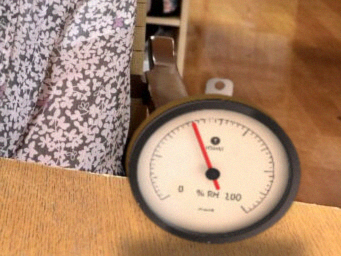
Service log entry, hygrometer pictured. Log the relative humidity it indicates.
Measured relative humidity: 40 %
